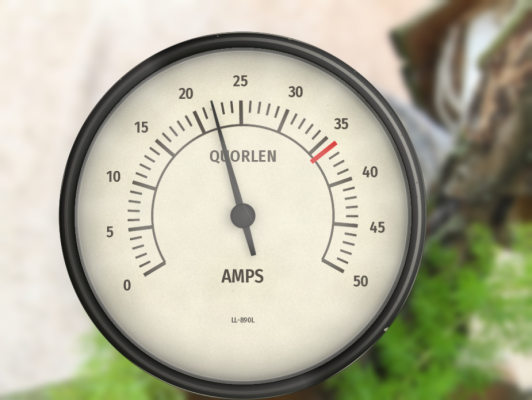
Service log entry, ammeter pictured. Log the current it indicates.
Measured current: 22 A
